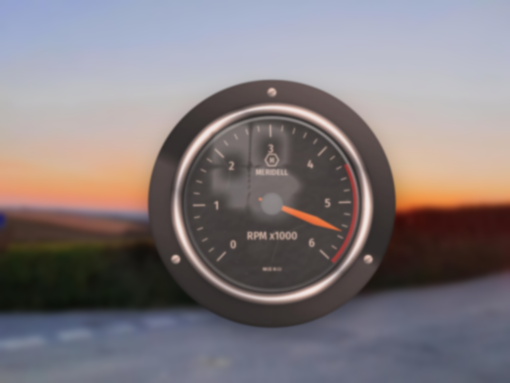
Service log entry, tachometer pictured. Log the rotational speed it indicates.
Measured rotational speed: 5500 rpm
